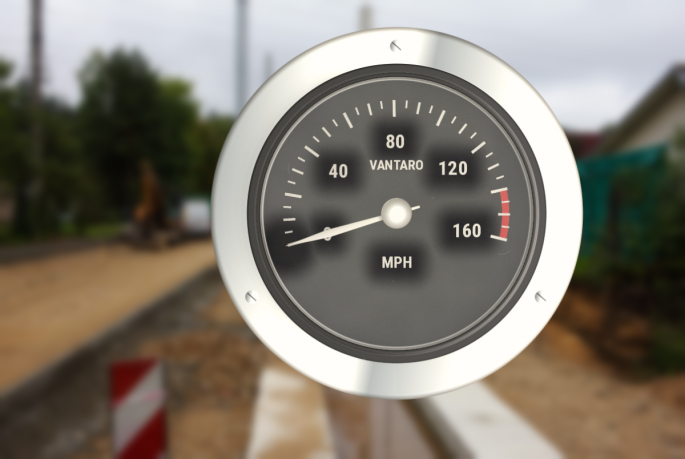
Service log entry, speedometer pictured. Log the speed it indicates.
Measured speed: 0 mph
